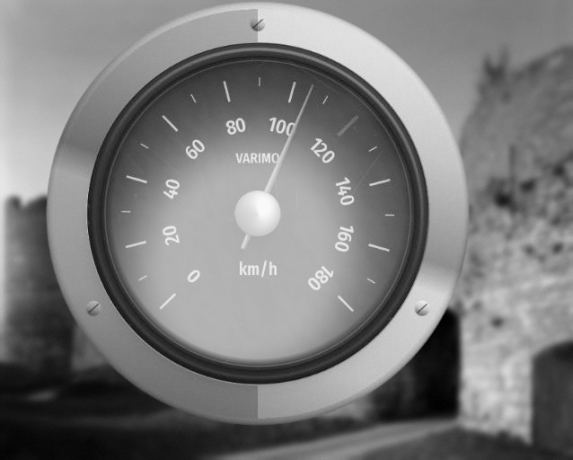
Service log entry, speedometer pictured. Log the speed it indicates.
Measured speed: 105 km/h
